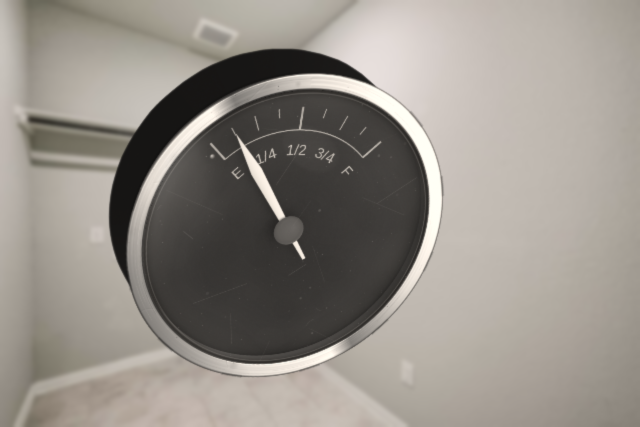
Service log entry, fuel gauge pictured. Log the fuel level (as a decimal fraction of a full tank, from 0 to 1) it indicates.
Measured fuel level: 0.125
